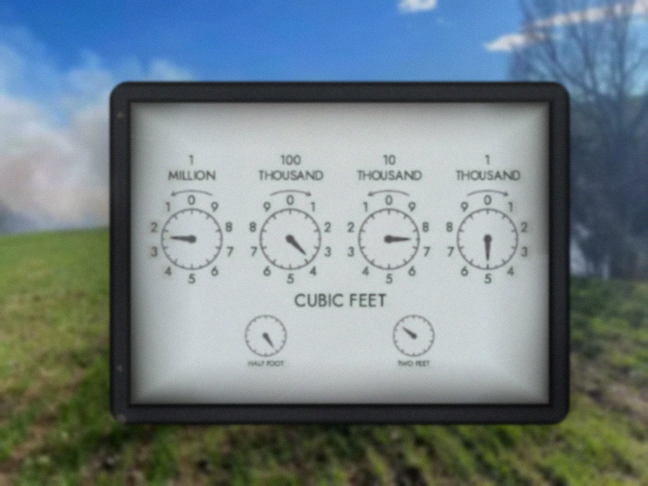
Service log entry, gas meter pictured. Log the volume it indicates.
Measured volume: 237500 ft³
